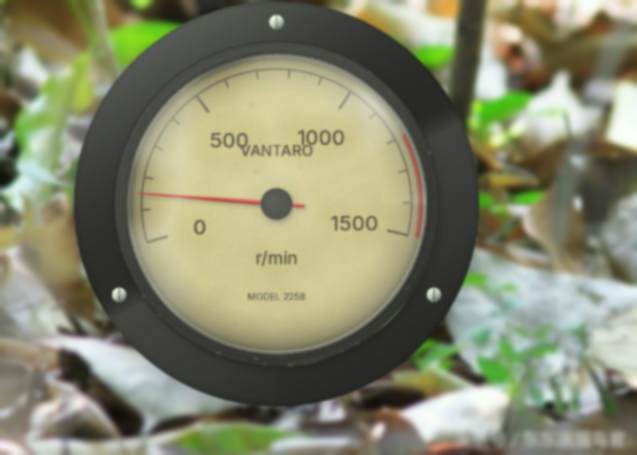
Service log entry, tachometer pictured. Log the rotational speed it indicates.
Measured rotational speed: 150 rpm
